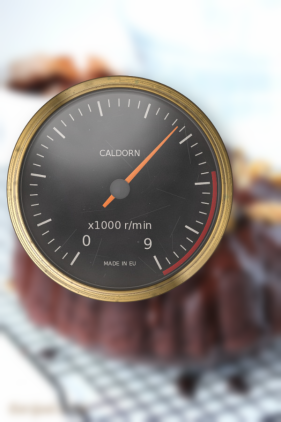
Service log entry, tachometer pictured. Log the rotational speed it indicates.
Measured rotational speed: 5700 rpm
